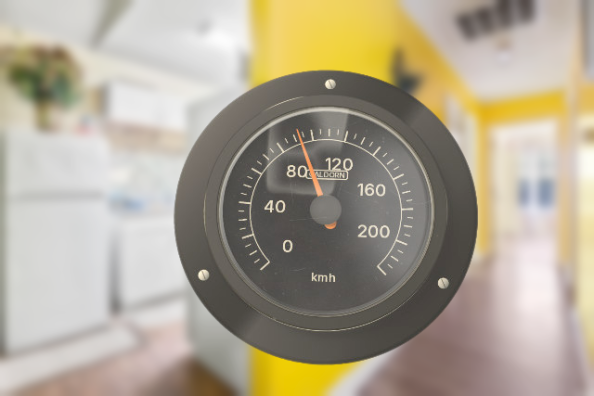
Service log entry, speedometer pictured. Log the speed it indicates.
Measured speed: 92.5 km/h
